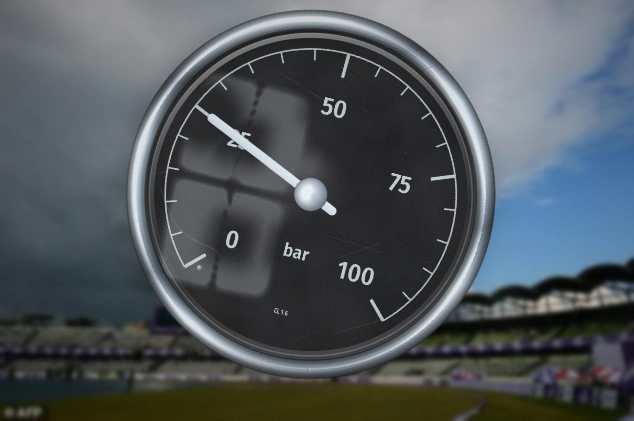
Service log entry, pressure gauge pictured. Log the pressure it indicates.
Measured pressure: 25 bar
